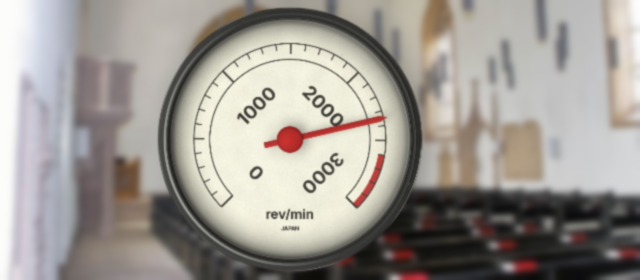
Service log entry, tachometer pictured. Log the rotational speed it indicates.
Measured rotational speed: 2350 rpm
